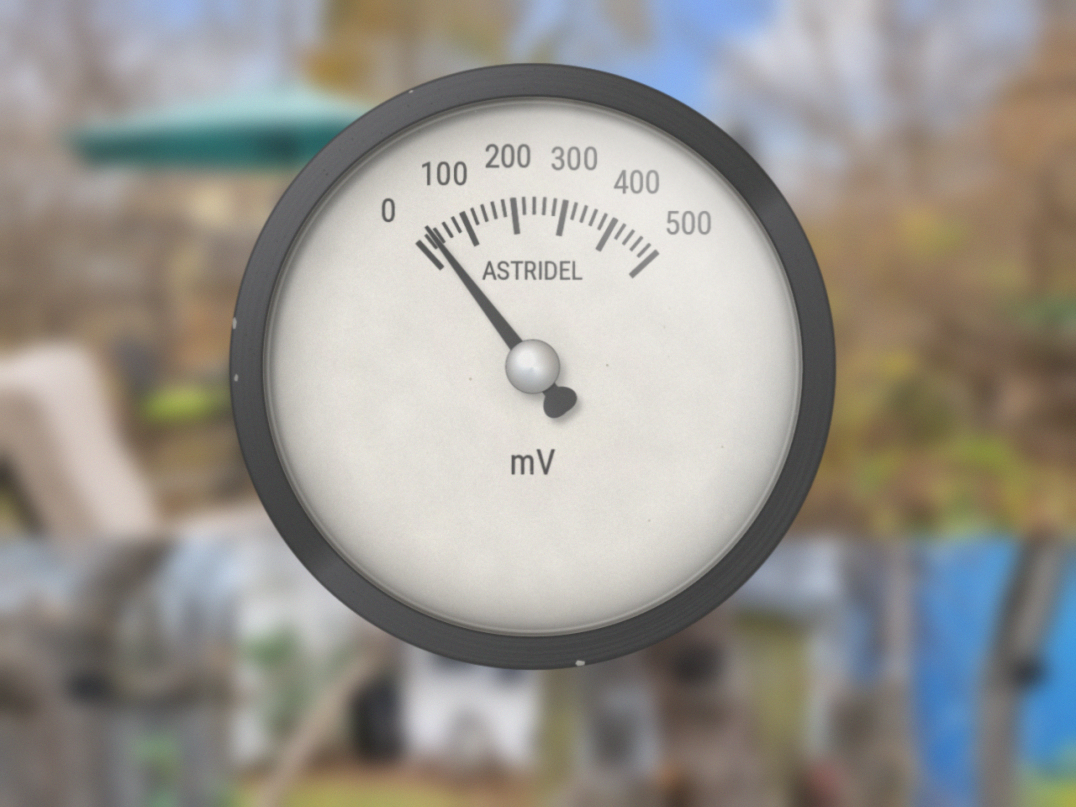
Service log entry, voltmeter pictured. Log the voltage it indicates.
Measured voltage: 30 mV
